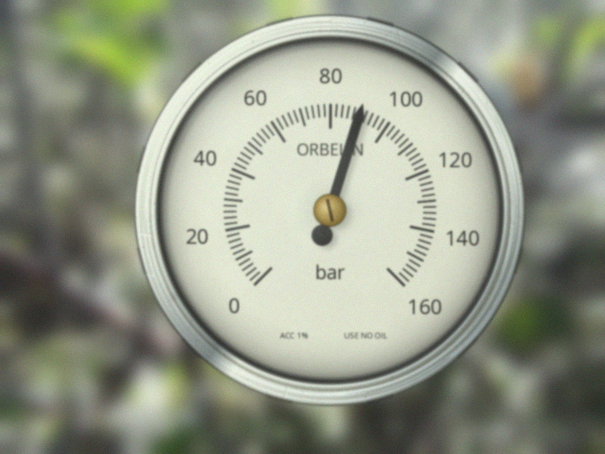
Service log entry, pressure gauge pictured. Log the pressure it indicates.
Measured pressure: 90 bar
